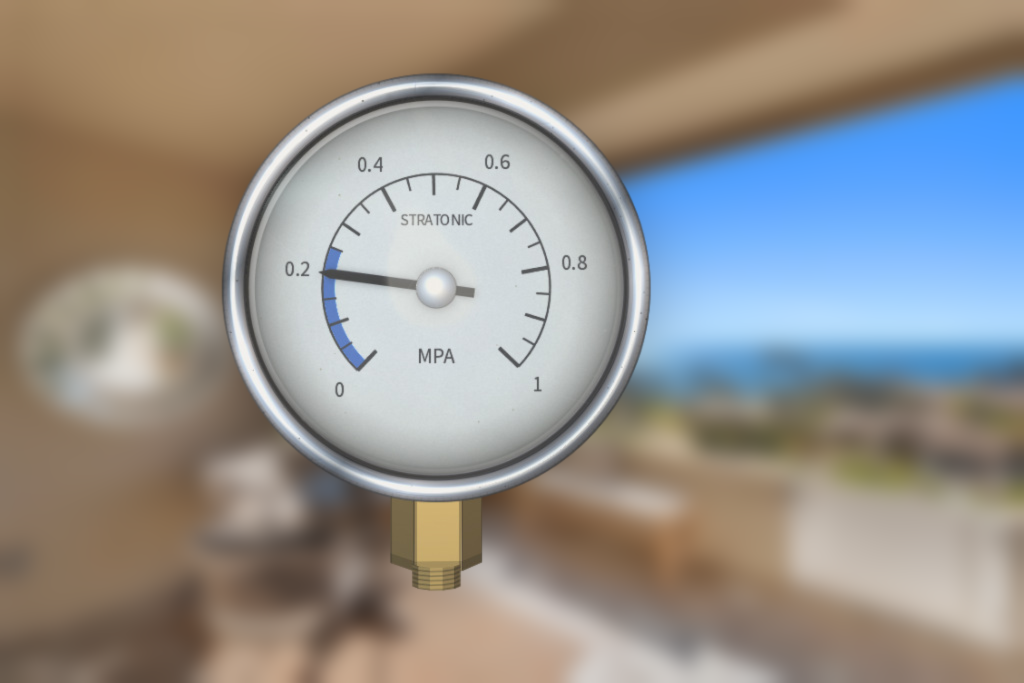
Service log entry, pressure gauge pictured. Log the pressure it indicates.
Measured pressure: 0.2 MPa
